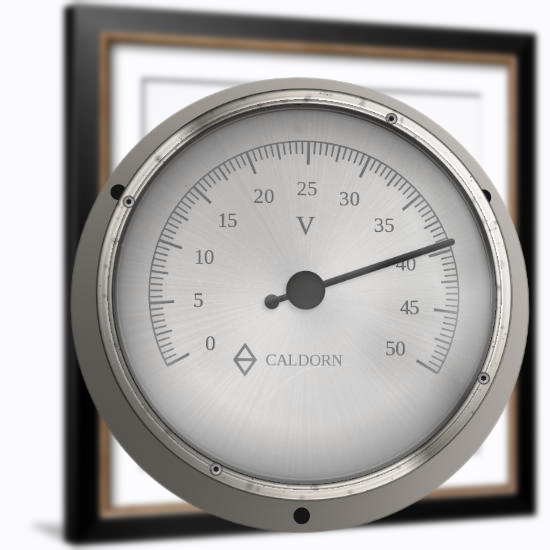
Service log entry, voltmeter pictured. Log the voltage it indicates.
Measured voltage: 39.5 V
